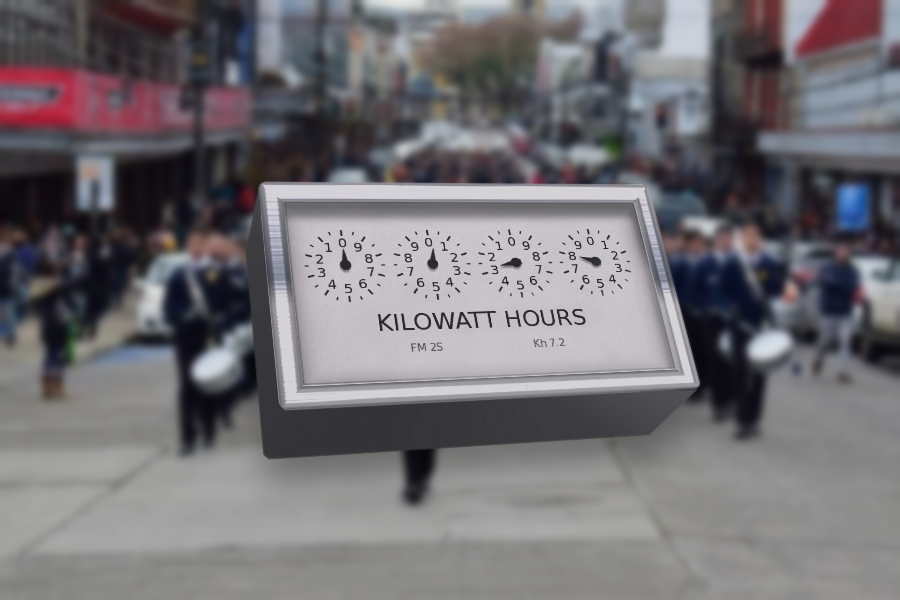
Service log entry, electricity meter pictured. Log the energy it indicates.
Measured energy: 28 kWh
